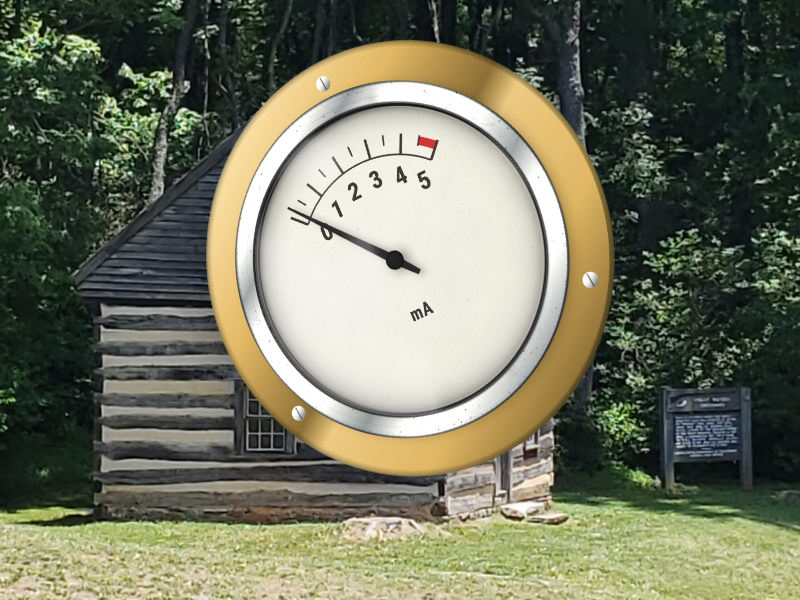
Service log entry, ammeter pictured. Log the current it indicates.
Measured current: 0.25 mA
